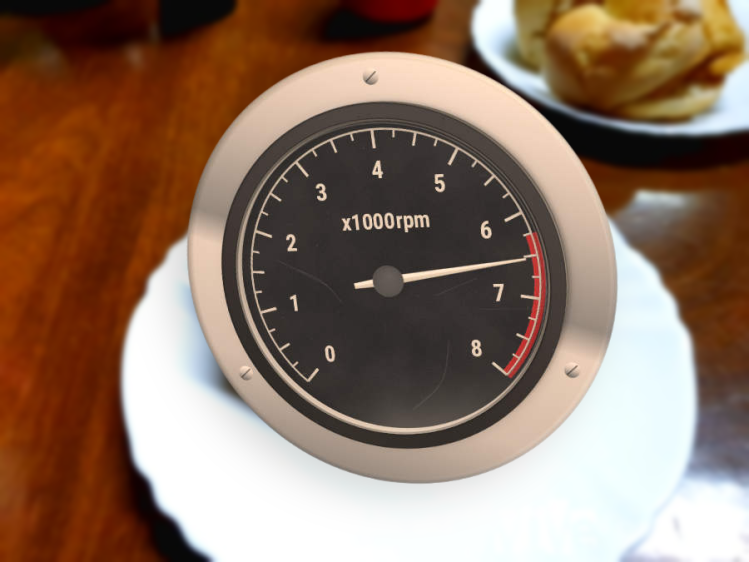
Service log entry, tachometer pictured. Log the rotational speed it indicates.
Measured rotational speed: 6500 rpm
